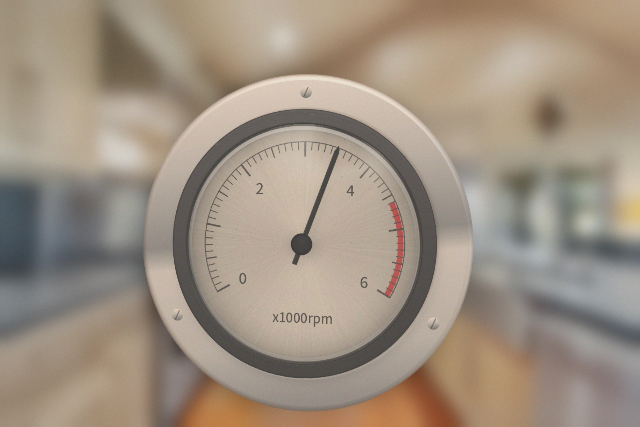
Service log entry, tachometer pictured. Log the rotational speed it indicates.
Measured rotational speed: 3500 rpm
